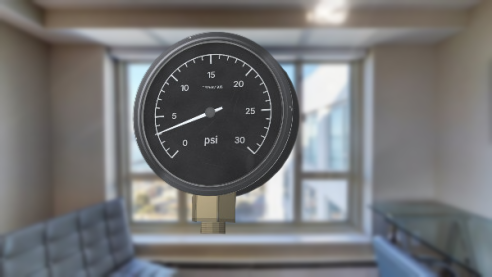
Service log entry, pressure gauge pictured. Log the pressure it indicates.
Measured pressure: 3 psi
